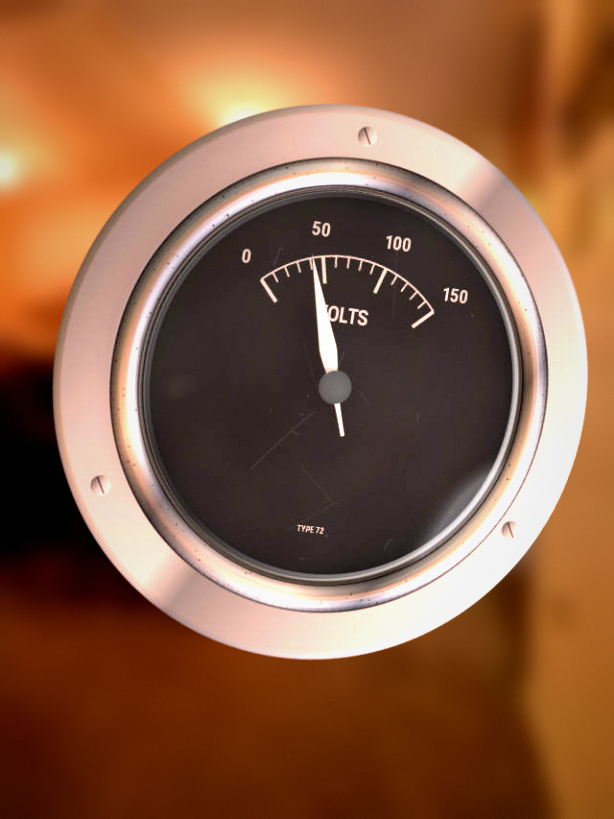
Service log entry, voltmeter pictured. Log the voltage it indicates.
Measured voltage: 40 V
